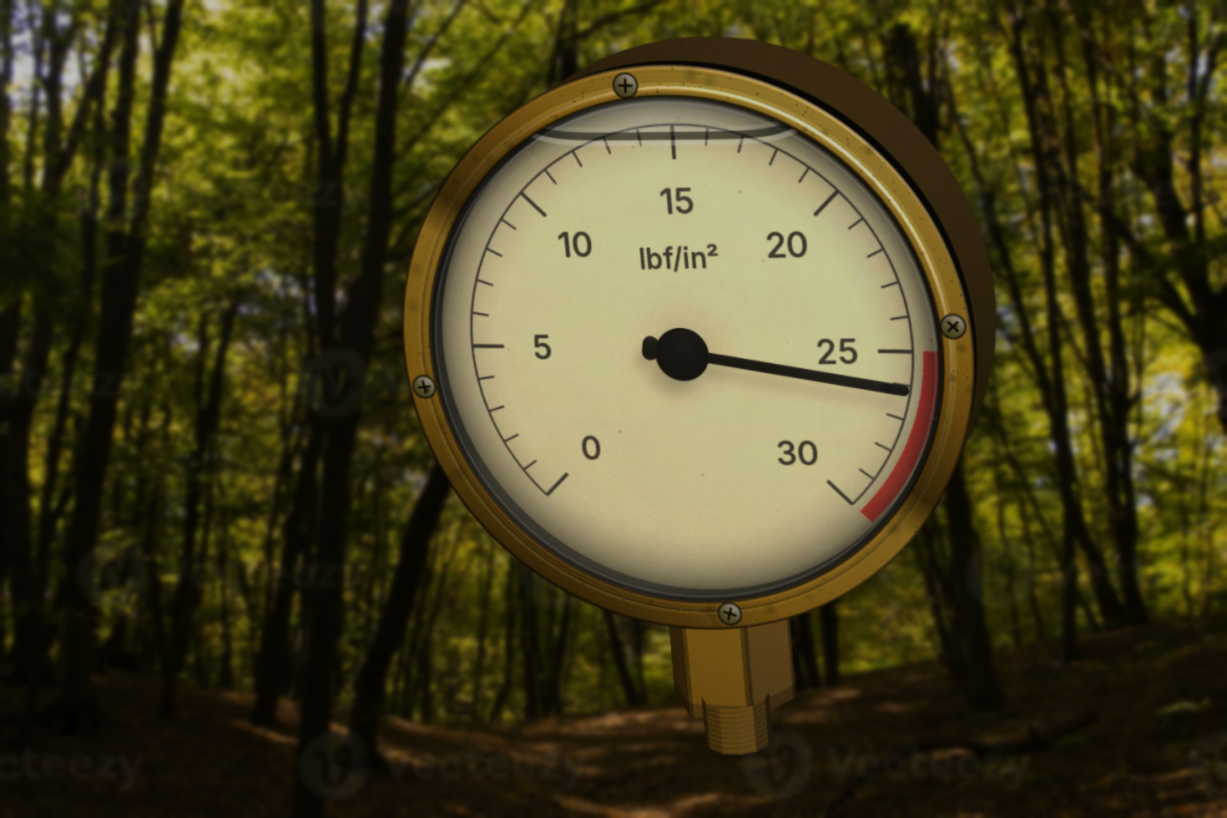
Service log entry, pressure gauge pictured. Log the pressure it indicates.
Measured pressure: 26 psi
